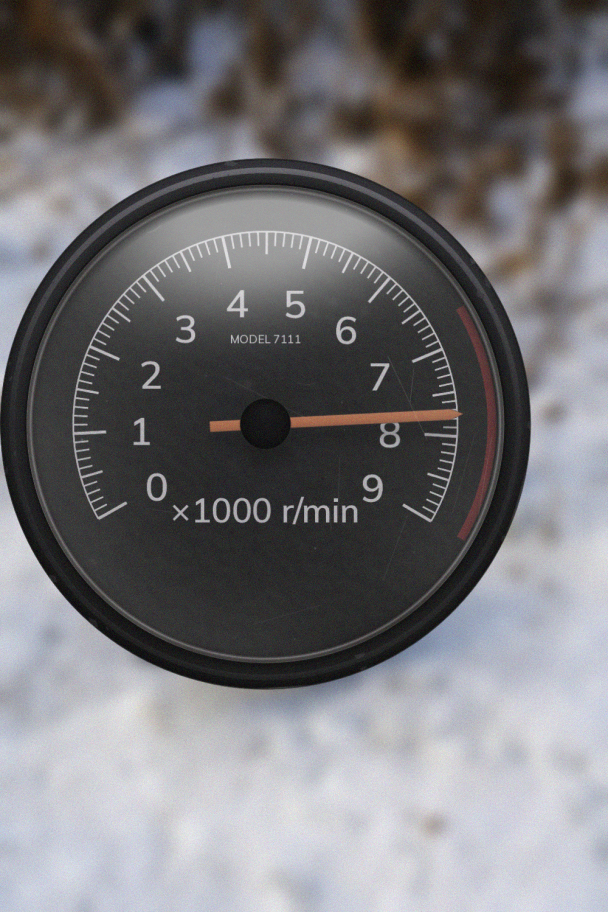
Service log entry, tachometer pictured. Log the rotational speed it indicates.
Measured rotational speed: 7750 rpm
